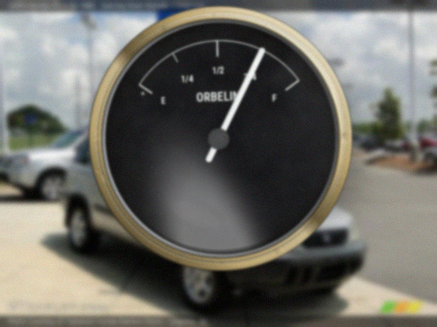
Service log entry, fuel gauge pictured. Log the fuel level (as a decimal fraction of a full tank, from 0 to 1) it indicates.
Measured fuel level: 0.75
